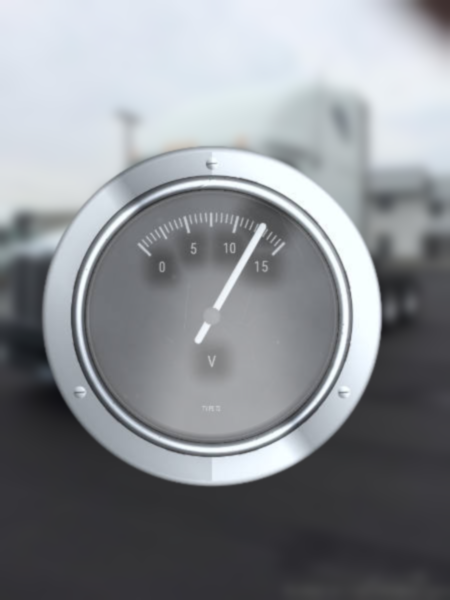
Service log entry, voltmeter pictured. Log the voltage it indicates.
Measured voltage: 12.5 V
